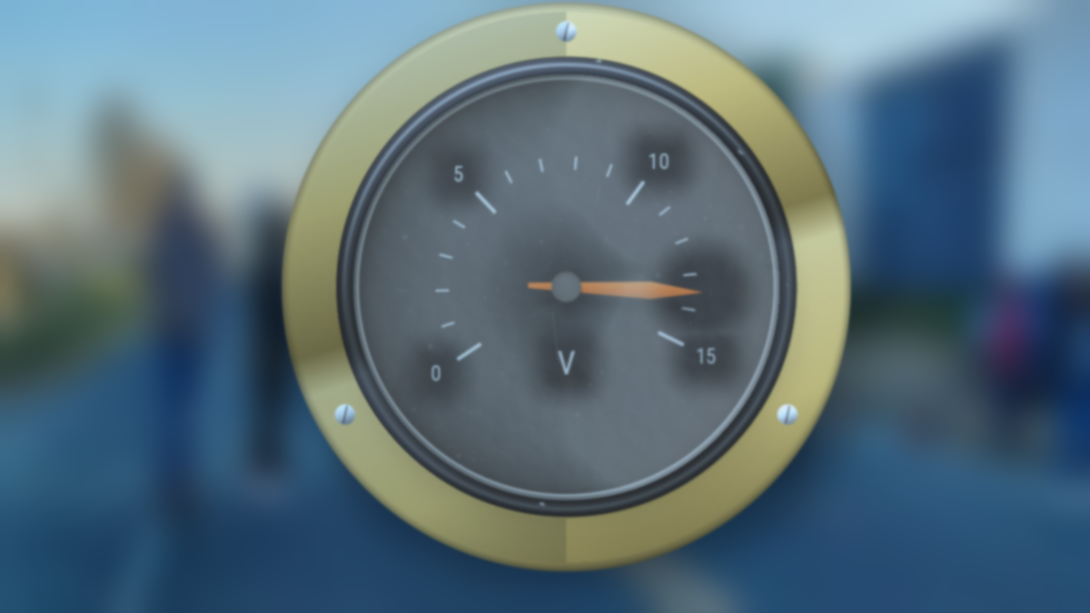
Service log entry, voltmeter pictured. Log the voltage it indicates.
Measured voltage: 13.5 V
